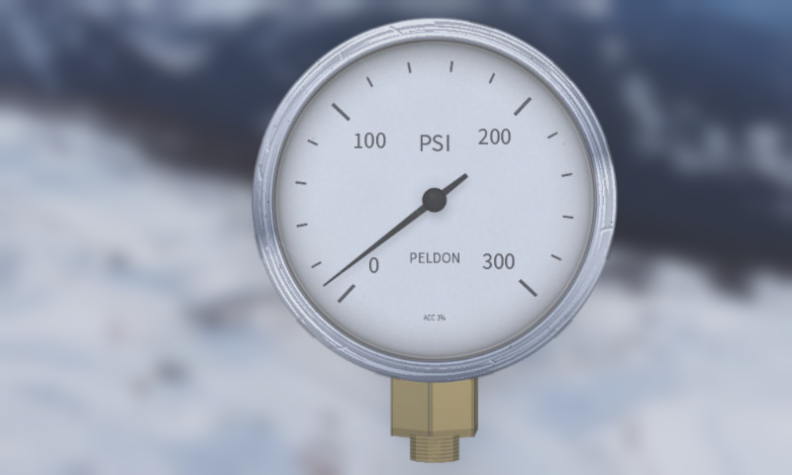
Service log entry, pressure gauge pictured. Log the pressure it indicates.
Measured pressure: 10 psi
